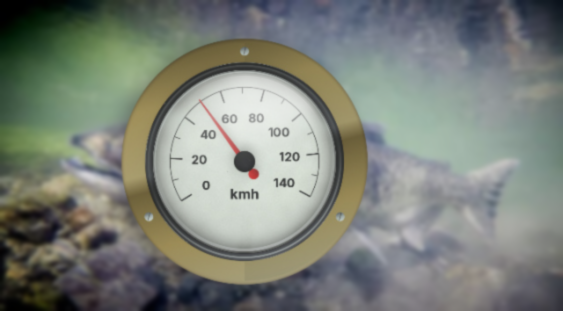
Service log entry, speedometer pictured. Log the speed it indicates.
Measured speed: 50 km/h
